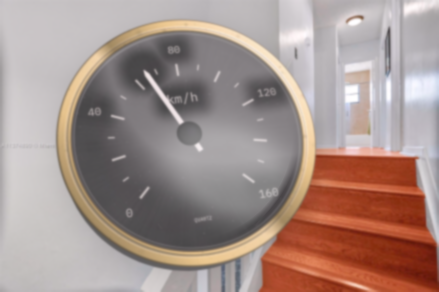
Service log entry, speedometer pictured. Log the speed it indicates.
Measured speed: 65 km/h
